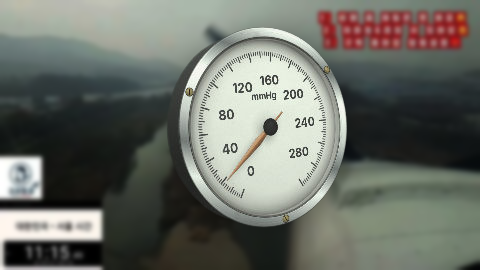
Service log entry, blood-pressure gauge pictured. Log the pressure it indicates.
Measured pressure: 20 mmHg
